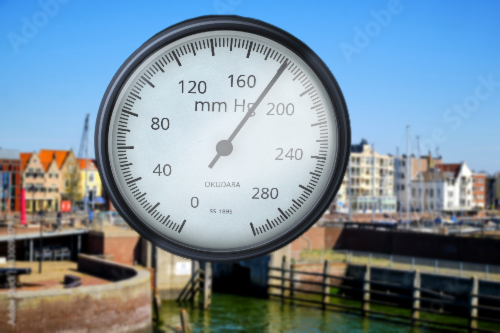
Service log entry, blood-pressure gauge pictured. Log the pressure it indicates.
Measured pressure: 180 mmHg
